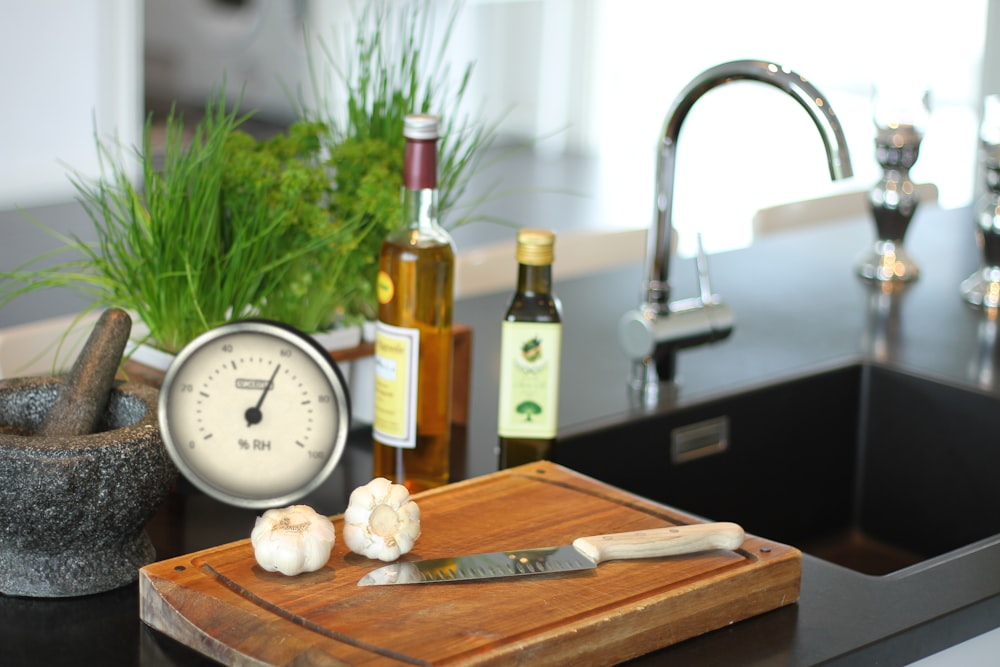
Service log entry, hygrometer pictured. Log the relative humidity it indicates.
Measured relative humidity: 60 %
